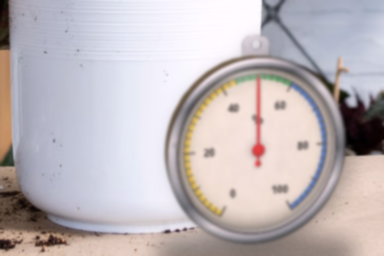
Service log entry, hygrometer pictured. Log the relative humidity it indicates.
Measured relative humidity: 50 %
